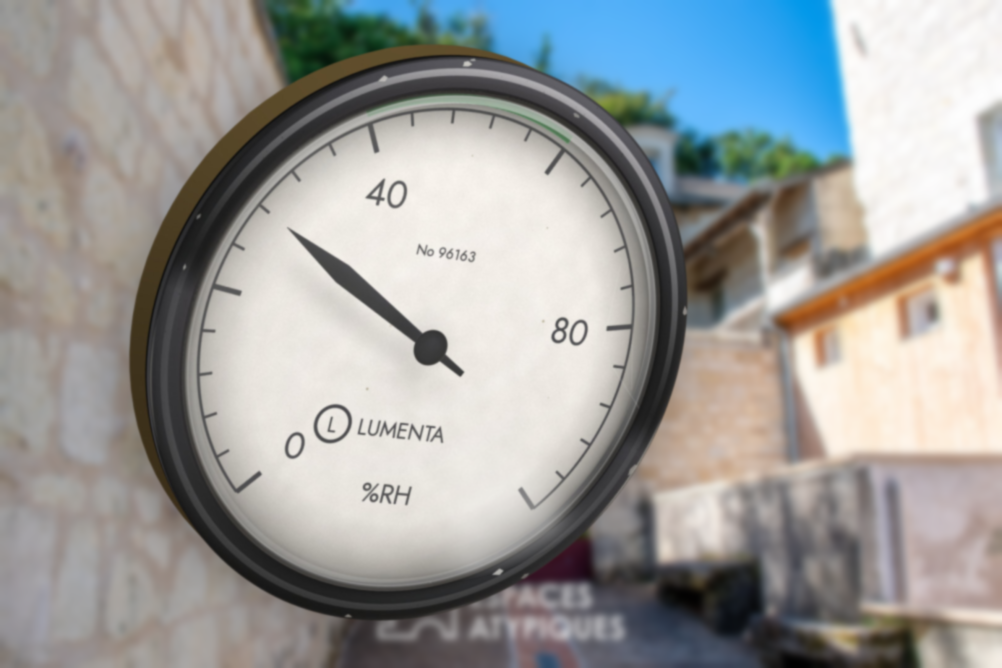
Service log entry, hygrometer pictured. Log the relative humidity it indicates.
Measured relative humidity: 28 %
